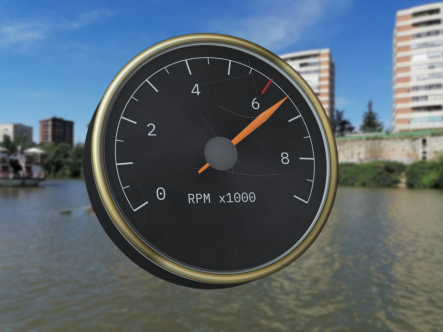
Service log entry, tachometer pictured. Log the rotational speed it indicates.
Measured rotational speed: 6500 rpm
